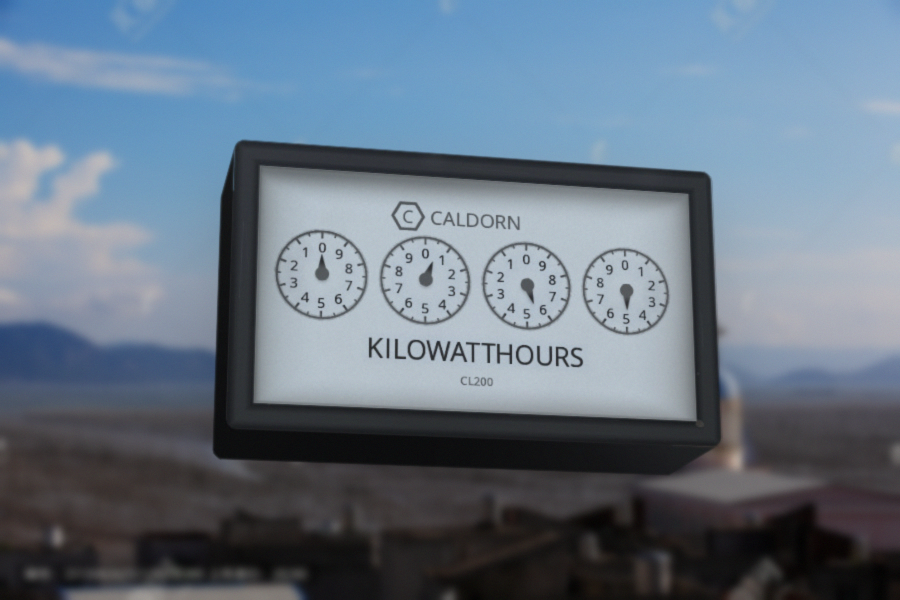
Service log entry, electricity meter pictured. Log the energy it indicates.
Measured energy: 55 kWh
